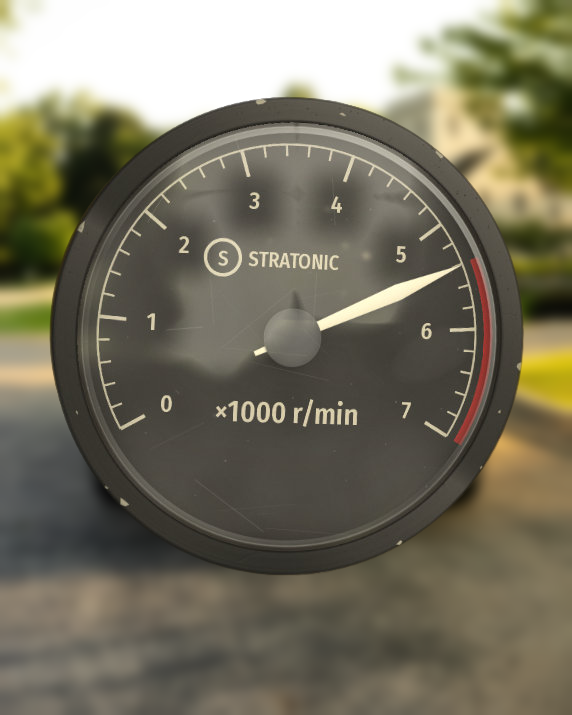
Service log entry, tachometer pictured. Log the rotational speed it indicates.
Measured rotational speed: 5400 rpm
